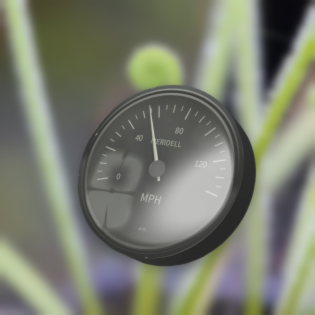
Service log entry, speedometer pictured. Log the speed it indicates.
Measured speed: 55 mph
